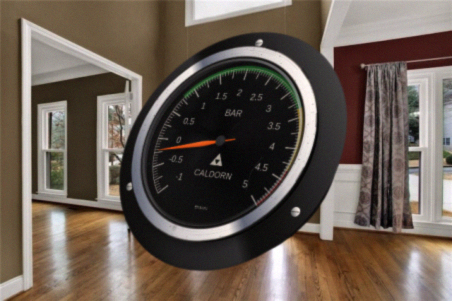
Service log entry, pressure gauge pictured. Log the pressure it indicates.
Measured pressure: -0.25 bar
